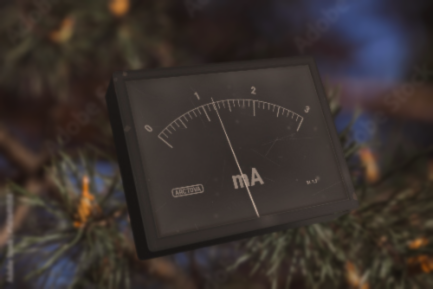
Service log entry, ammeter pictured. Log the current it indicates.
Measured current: 1.2 mA
